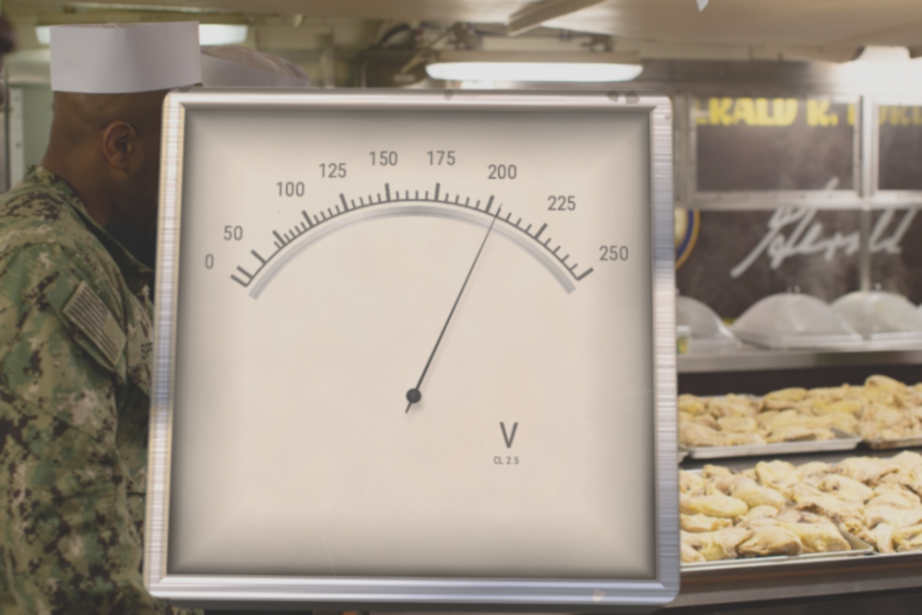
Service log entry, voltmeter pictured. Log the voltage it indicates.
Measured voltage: 205 V
